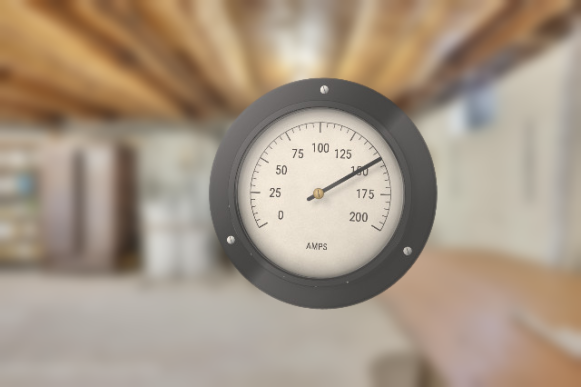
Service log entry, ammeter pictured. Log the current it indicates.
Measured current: 150 A
